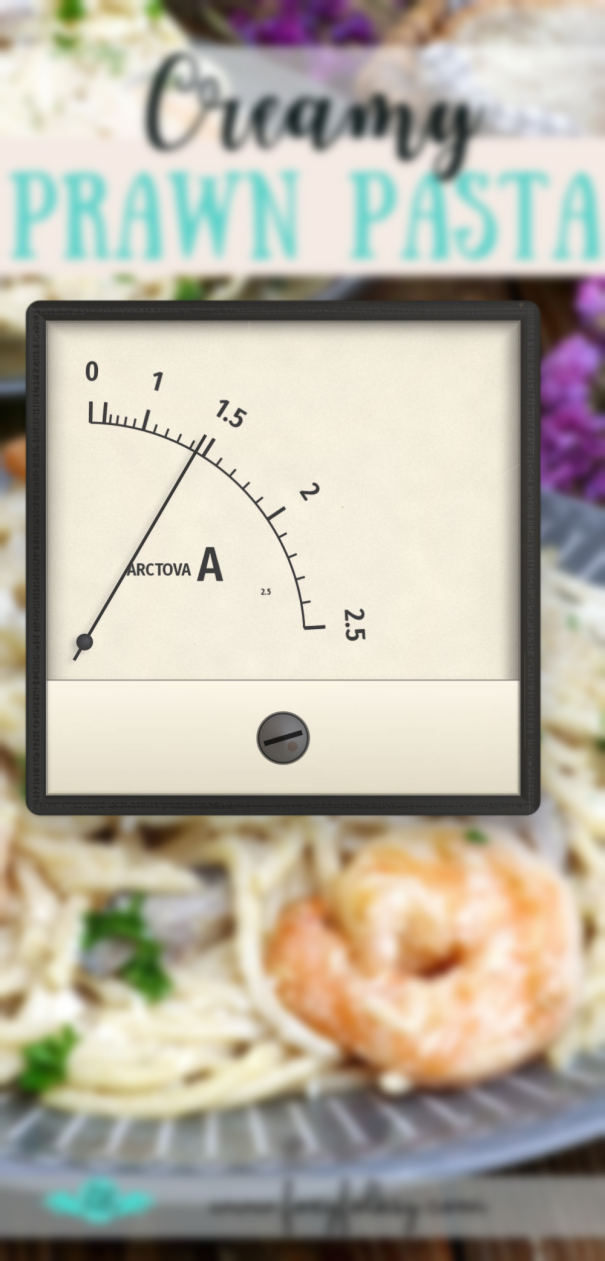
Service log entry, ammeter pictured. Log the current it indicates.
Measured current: 1.45 A
